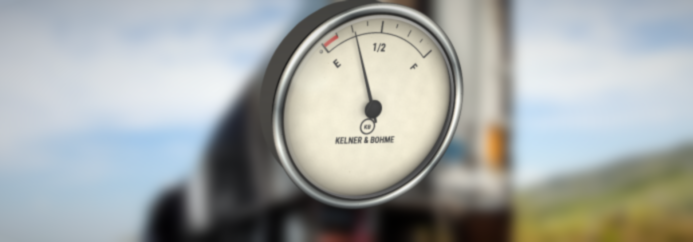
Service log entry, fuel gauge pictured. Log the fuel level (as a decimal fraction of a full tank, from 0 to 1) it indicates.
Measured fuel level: 0.25
